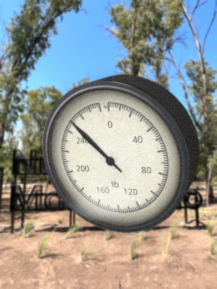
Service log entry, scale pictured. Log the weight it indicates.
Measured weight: 250 lb
